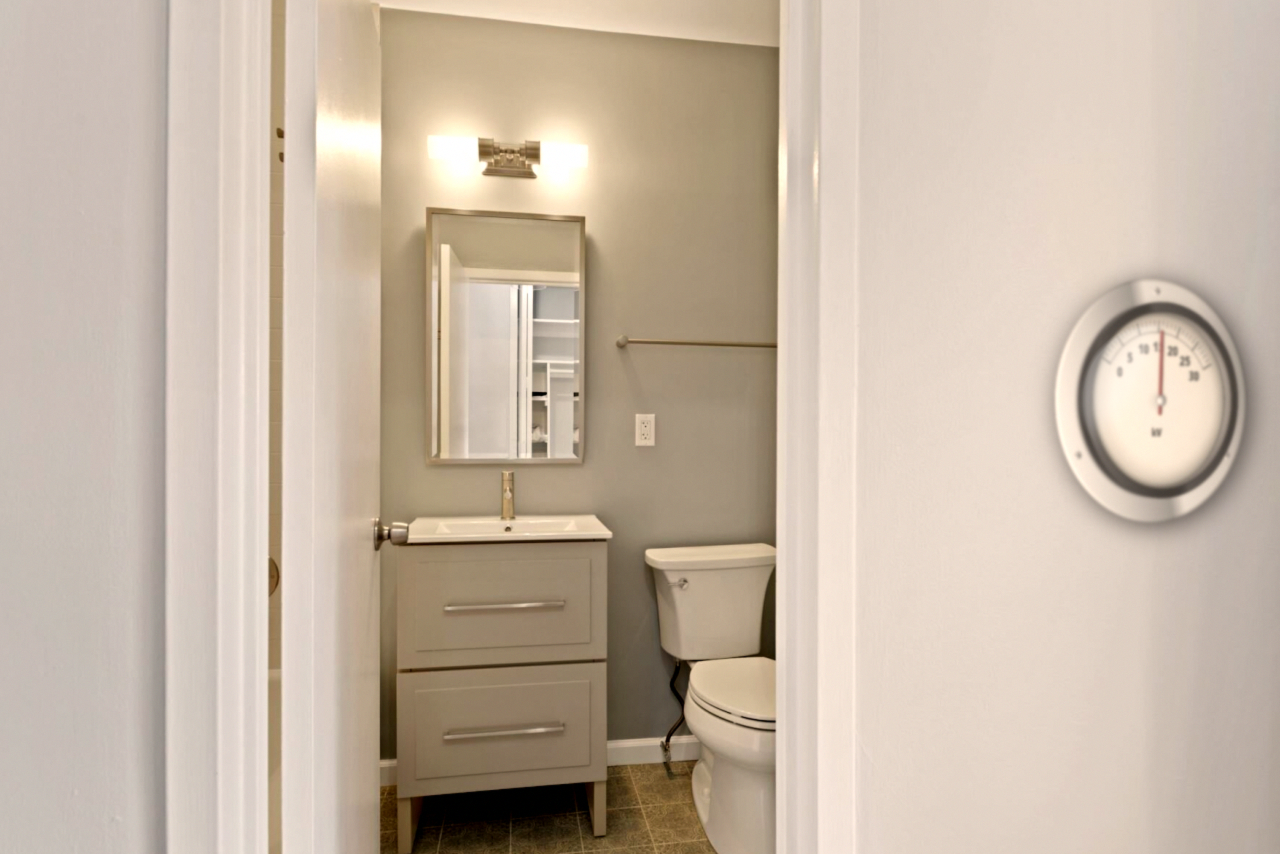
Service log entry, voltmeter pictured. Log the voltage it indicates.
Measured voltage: 15 kV
